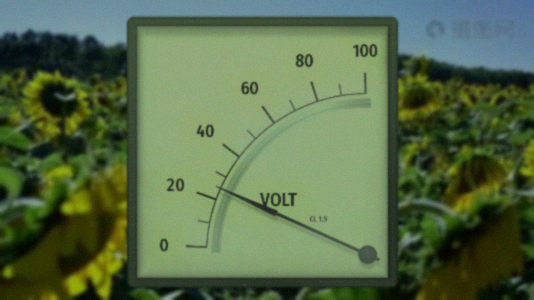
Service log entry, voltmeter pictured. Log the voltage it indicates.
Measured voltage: 25 V
